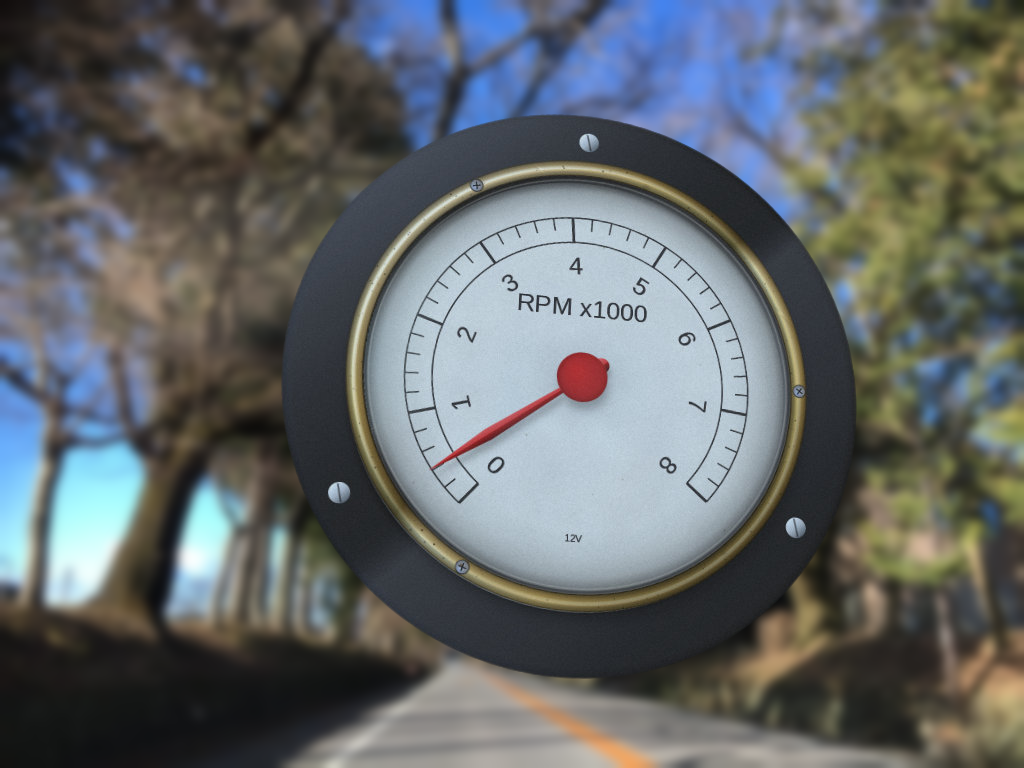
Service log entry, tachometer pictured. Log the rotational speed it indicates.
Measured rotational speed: 400 rpm
